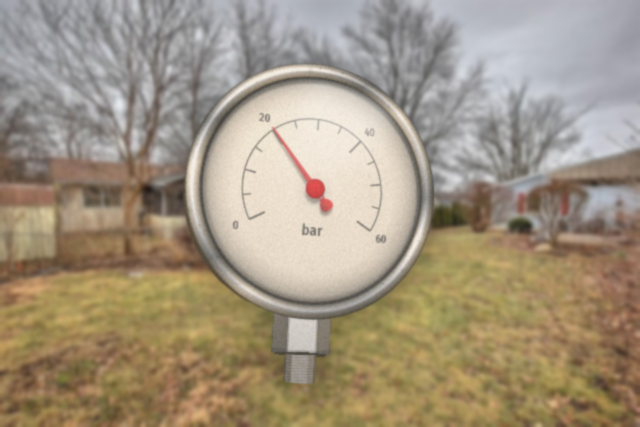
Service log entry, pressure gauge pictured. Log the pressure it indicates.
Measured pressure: 20 bar
